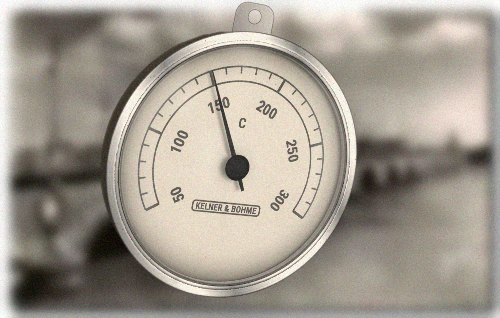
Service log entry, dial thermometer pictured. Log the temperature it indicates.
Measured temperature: 150 °C
